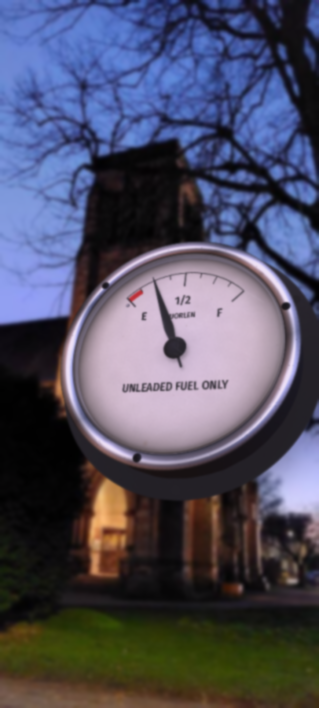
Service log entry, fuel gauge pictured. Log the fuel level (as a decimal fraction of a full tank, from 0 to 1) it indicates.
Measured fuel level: 0.25
